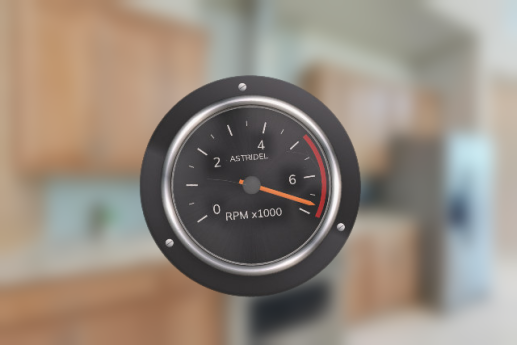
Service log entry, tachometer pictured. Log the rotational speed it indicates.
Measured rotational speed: 6750 rpm
